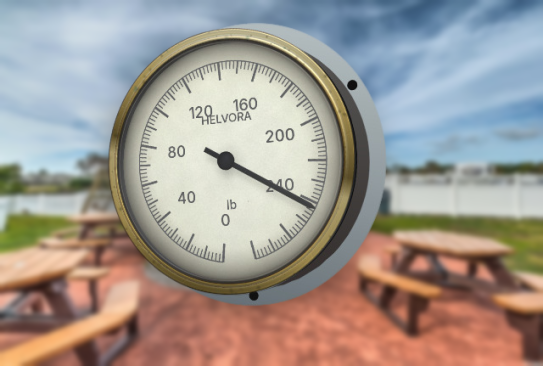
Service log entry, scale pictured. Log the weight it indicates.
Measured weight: 242 lb
